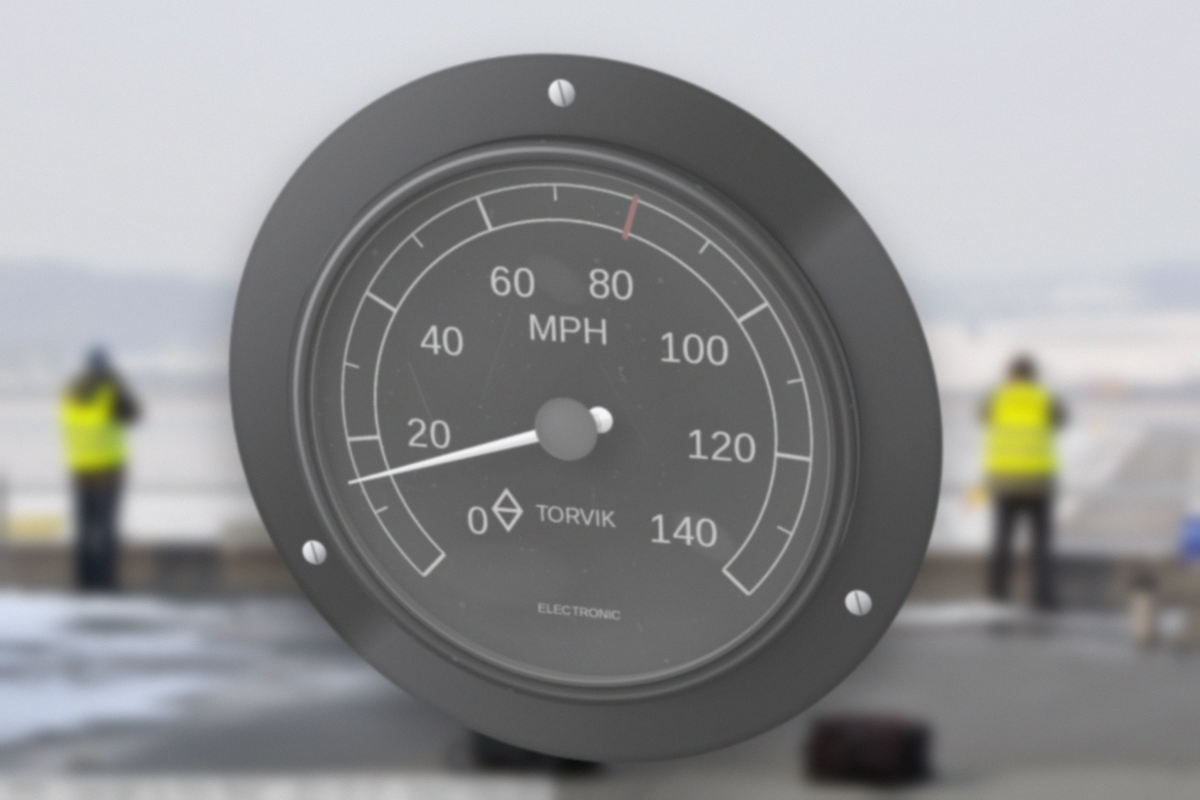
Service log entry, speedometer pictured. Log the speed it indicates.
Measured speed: 15 mph
